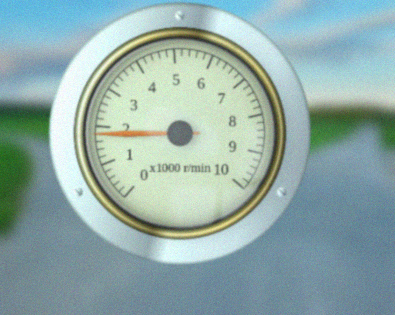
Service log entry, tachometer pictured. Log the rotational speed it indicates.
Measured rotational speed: 1800 rpm
